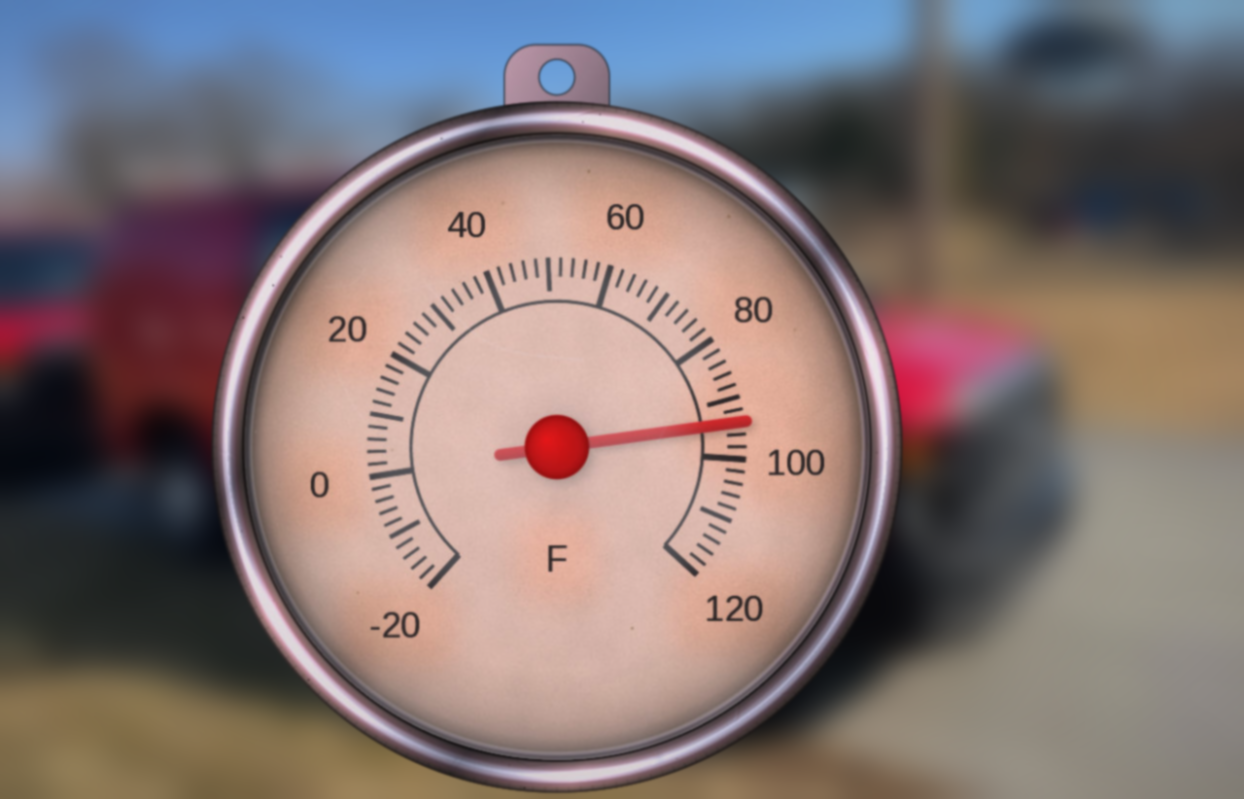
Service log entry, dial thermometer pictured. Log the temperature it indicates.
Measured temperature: 94 °F
